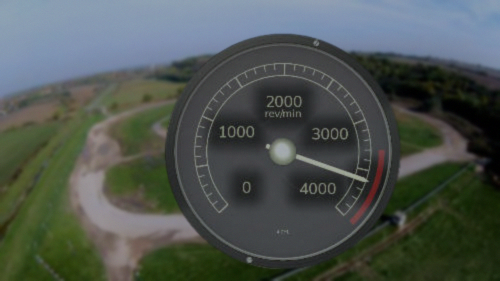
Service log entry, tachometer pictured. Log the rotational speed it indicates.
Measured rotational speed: 3600 rpm
